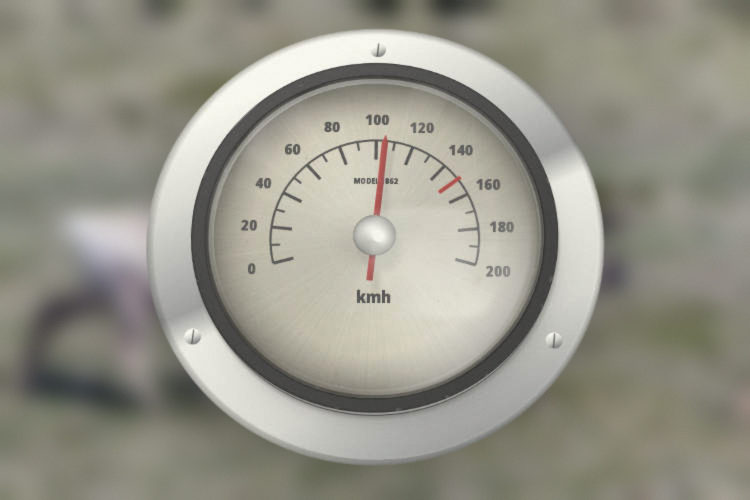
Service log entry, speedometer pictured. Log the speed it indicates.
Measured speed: 105 km/h
